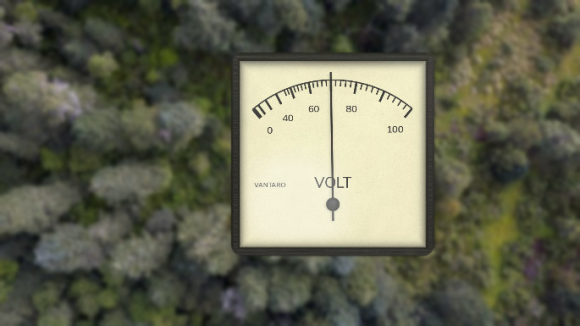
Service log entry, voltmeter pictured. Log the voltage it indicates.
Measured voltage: 70 V
